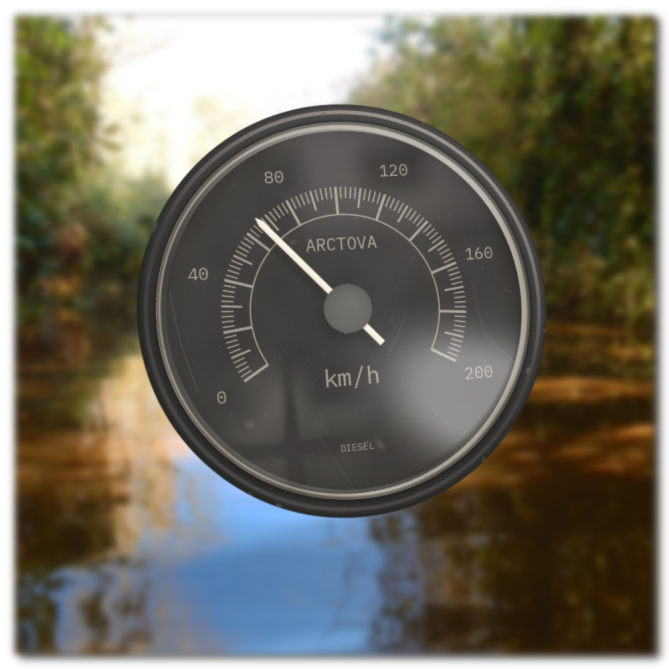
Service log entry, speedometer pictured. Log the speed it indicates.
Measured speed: 66 km/h
